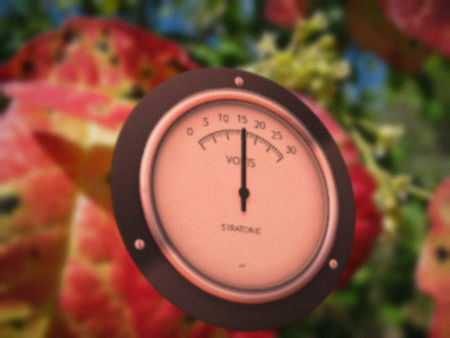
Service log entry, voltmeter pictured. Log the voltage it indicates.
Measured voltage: 15 V
